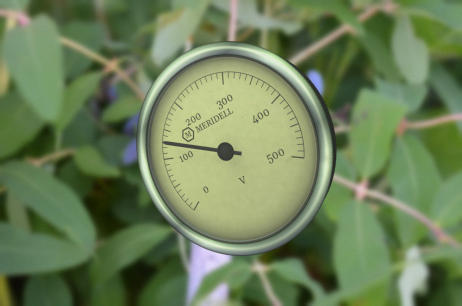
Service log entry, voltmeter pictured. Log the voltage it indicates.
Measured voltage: 130 V
